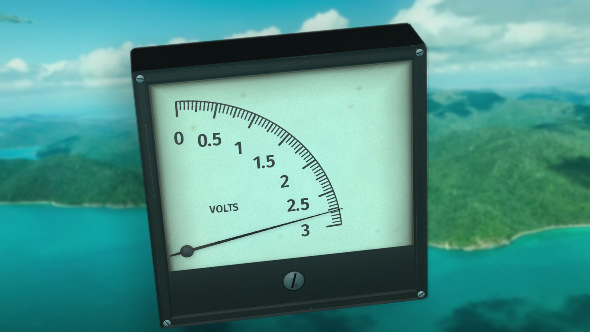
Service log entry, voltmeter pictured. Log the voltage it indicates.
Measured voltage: 2.75 V
